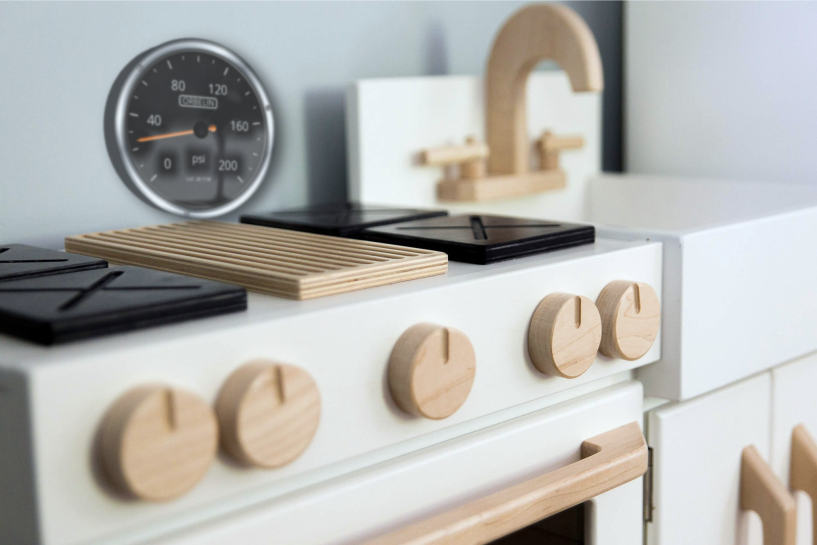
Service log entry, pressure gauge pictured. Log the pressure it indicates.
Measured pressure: 25 psi
